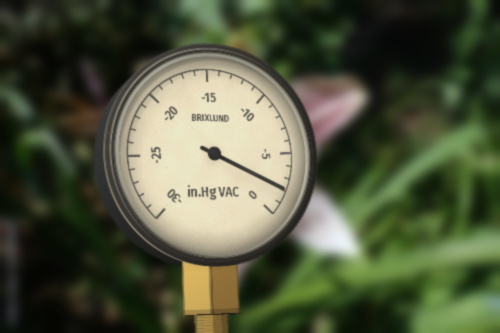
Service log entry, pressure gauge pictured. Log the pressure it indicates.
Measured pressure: -2 inHg
